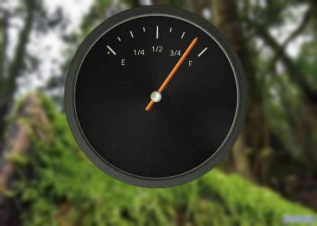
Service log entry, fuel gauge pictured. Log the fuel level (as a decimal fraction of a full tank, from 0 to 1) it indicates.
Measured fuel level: 0.875
